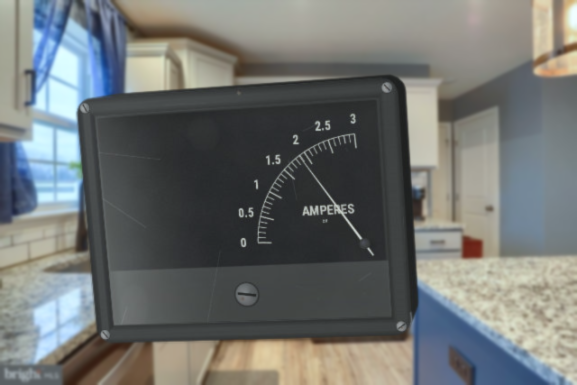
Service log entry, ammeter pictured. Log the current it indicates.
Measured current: 1.9 A
